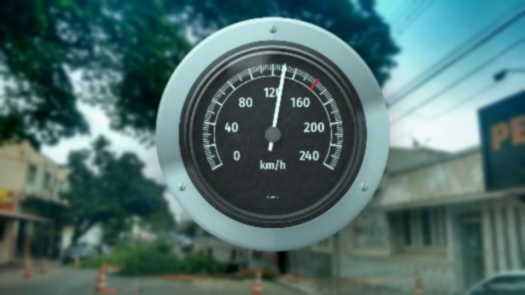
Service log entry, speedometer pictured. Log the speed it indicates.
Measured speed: 130 km/h
